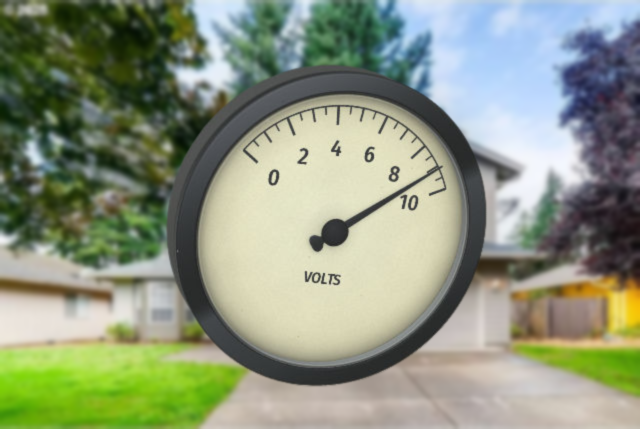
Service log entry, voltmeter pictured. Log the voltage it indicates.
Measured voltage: 9 V
